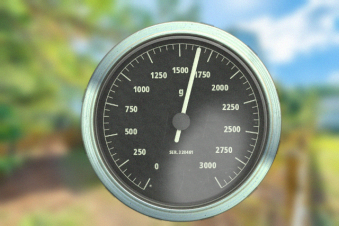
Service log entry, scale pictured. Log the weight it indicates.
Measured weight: 1650 g
